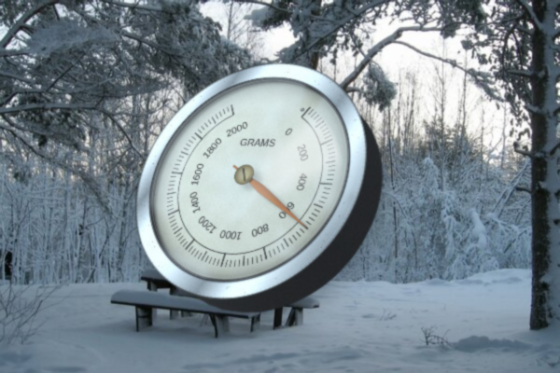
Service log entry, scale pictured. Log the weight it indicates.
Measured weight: 600 g
